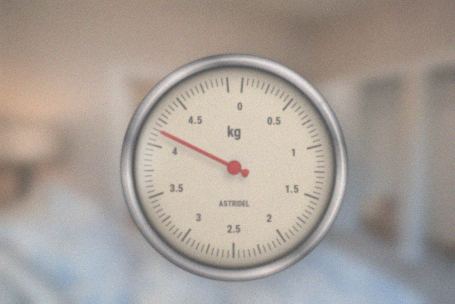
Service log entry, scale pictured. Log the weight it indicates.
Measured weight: 4.15 kg
